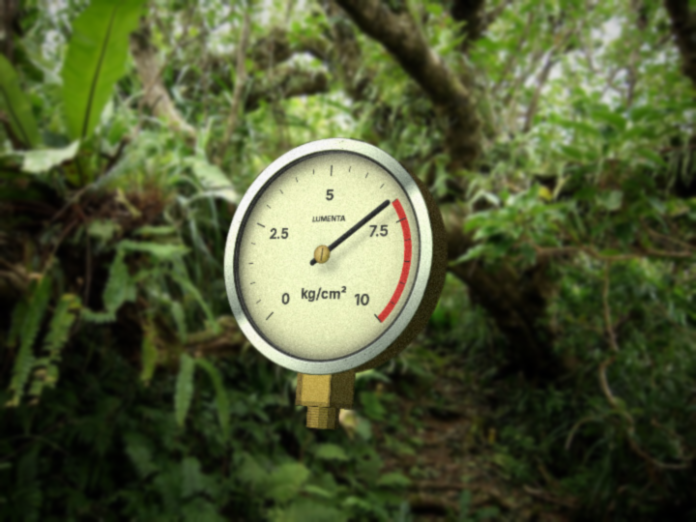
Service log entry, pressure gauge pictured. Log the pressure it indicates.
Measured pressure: 7 kg/cm²
